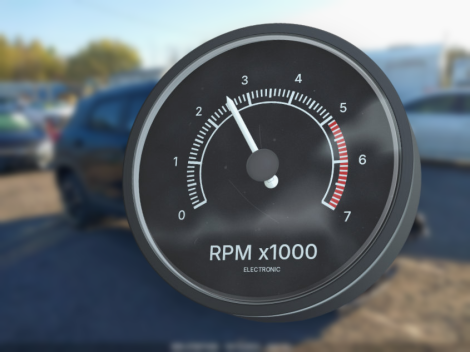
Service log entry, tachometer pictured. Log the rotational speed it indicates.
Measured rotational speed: 2600 rpm
